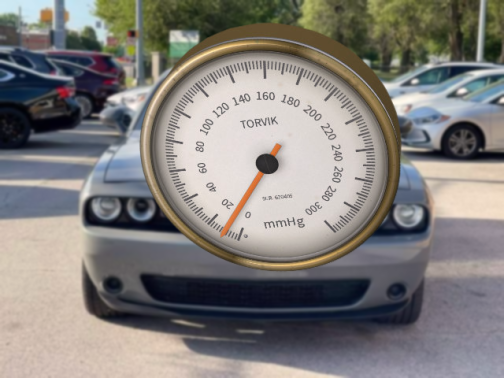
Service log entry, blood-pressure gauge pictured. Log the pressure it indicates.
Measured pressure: 10 mmHg
